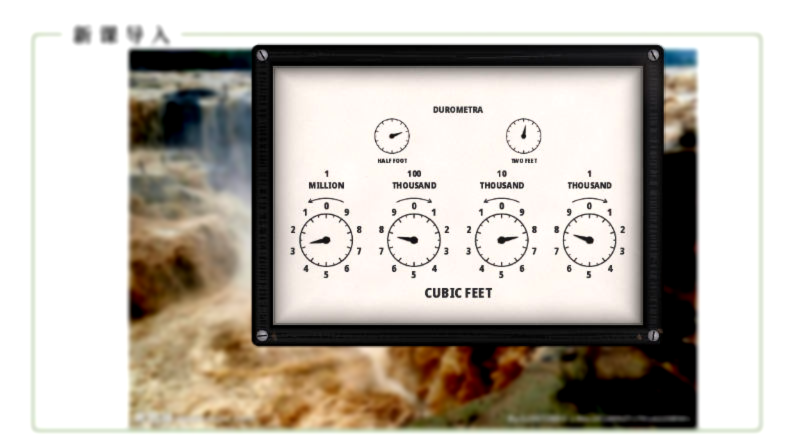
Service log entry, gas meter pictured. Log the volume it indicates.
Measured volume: 277800 ft³
